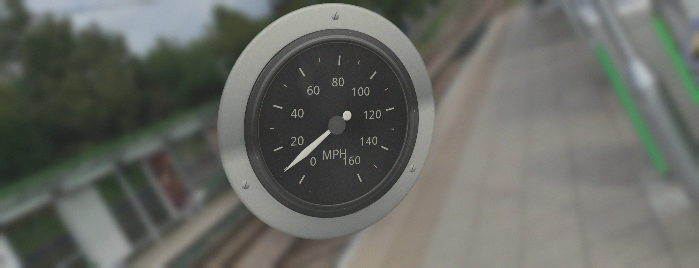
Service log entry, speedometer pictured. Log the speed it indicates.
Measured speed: 10 mph
